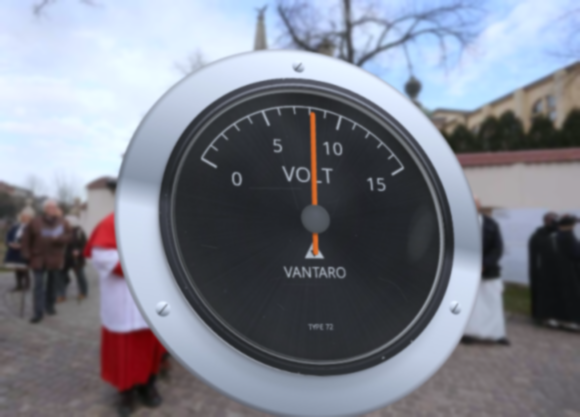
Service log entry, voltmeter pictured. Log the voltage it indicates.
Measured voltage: 8 V
